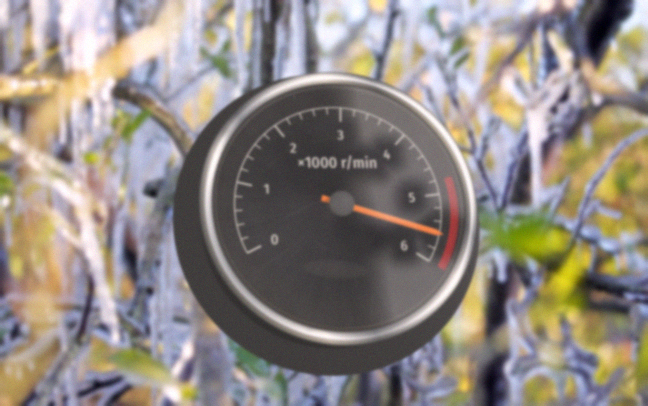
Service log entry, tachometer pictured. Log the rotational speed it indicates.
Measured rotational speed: 5600 rpm
